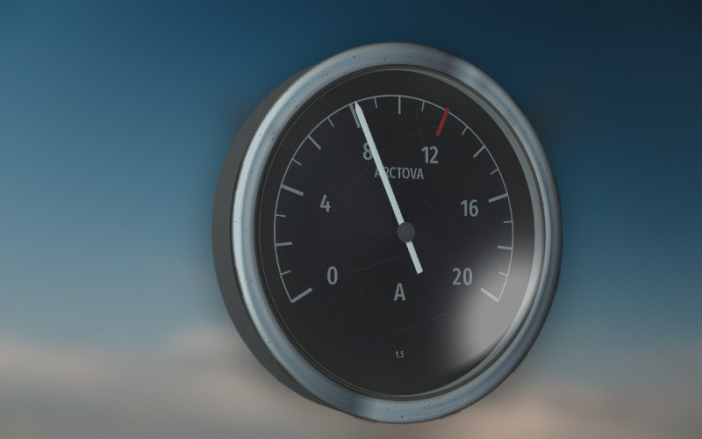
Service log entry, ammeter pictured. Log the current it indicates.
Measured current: 8 A
